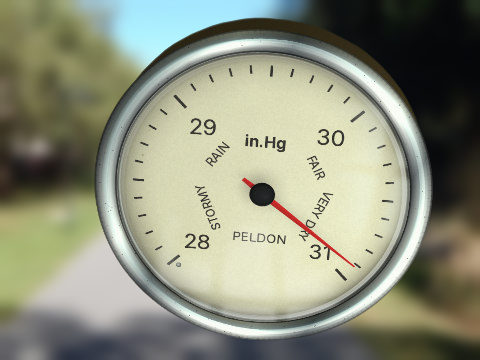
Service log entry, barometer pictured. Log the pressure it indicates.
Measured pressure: 30.9 inHg
